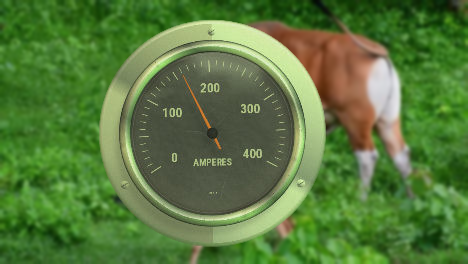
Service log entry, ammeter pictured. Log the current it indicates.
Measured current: 160 A
